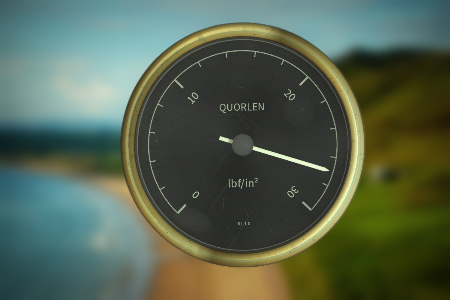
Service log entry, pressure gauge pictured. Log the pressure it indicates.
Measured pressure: 27 psi
